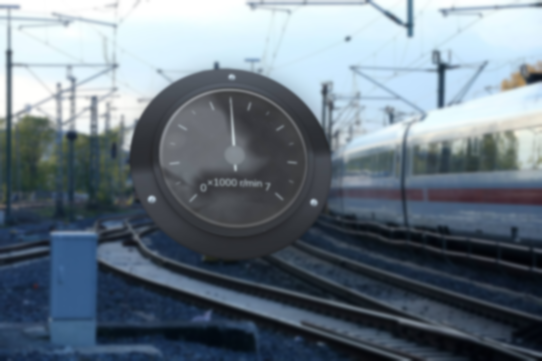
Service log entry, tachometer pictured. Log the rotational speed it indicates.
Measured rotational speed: 3500 rpm
